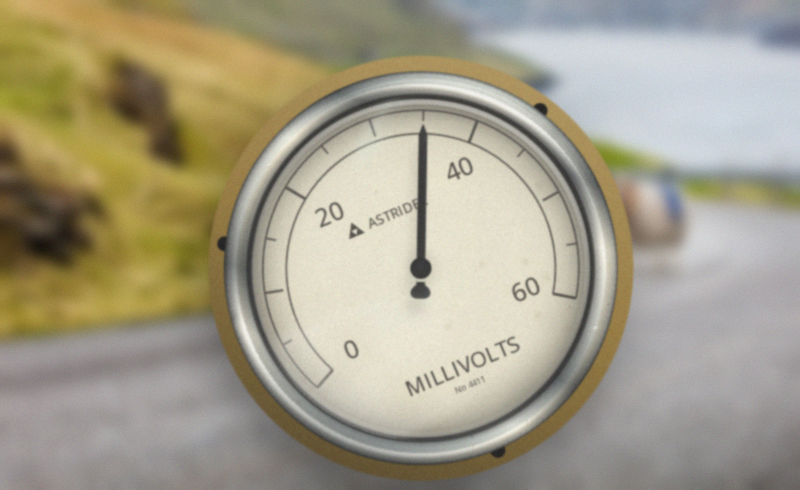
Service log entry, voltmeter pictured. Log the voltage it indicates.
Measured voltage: 35 mV
